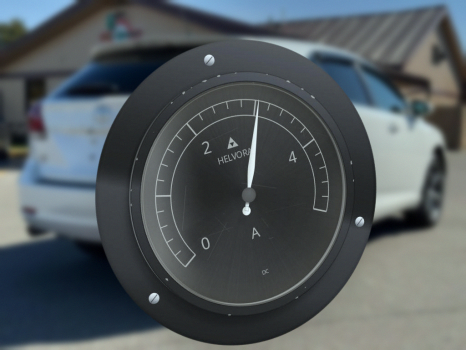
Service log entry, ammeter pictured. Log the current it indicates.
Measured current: 3 A
